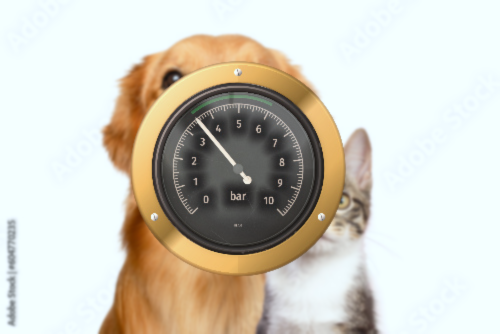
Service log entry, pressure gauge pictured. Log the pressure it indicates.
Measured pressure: 3.5 bar
